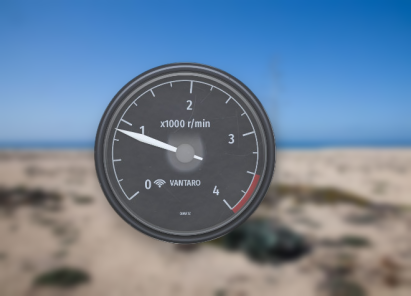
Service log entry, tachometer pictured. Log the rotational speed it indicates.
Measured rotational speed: 875 rpm
